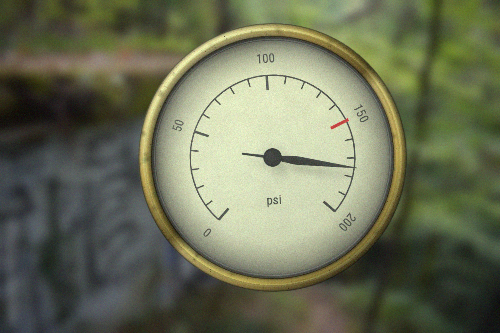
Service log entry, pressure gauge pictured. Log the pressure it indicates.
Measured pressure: 175 psi
